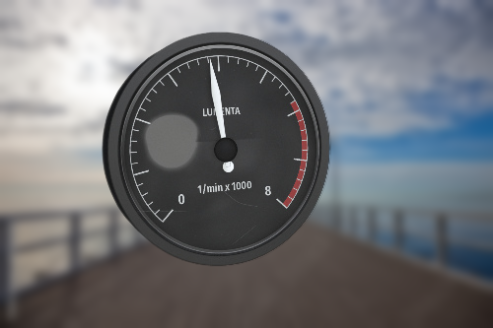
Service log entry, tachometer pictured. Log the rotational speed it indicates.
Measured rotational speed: 3800 rpm
